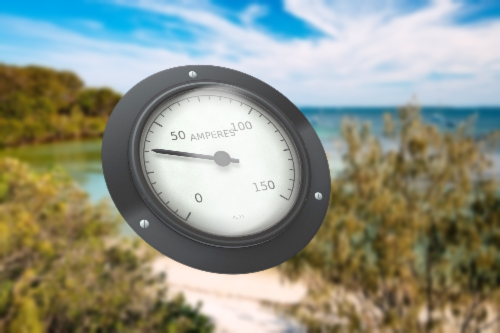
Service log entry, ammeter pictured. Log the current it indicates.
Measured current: 35 A
